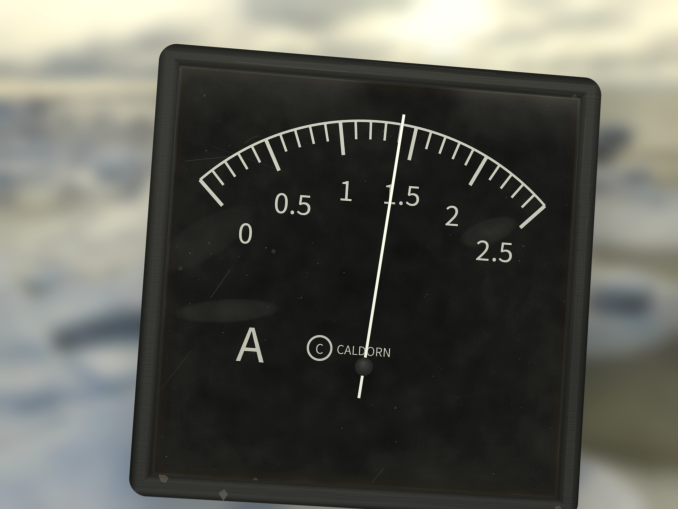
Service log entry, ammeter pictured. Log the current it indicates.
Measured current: 1.4 A
